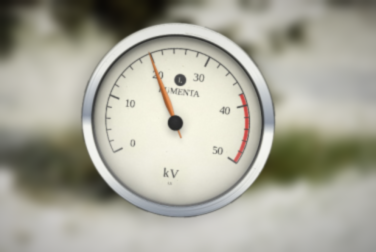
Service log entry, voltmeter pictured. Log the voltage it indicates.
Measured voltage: 20 kV
